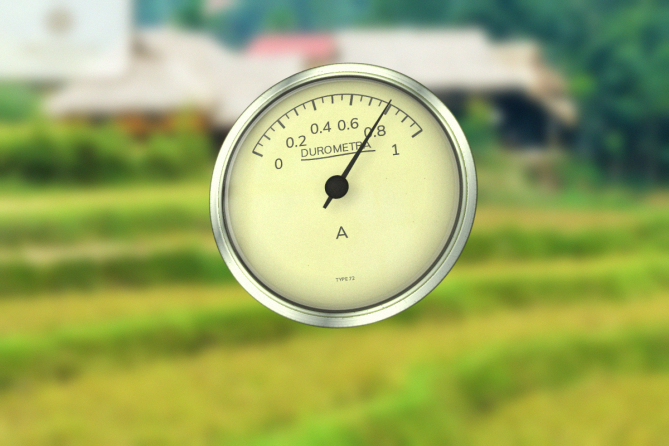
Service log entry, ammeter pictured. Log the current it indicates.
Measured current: 0.8 A
